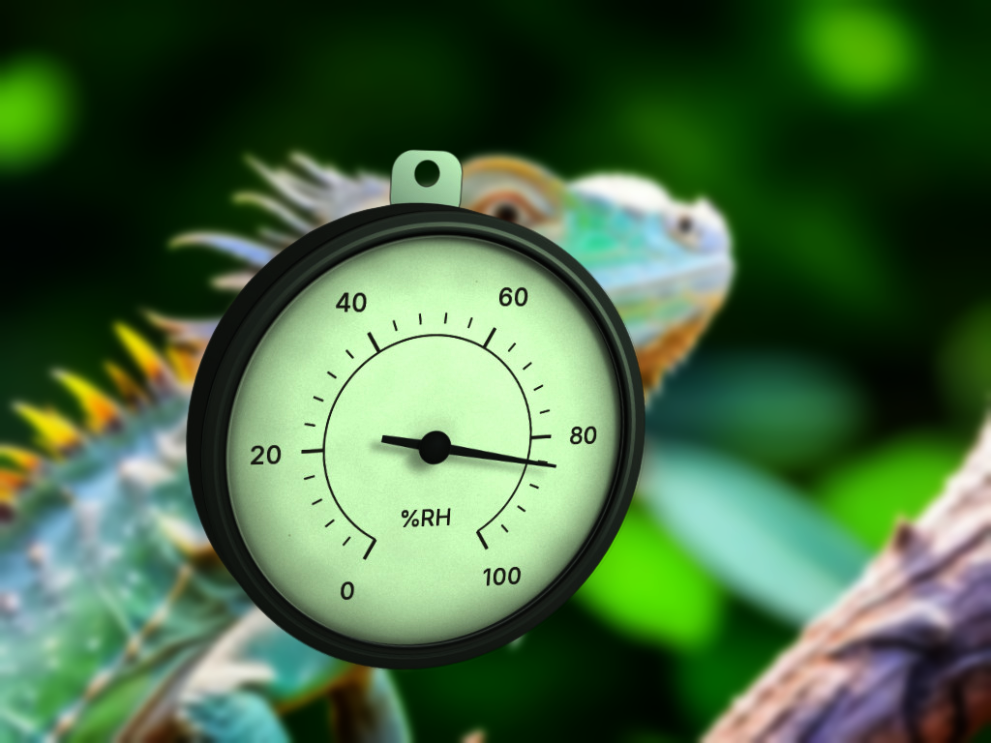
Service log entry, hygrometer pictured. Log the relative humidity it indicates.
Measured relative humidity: 84 %
